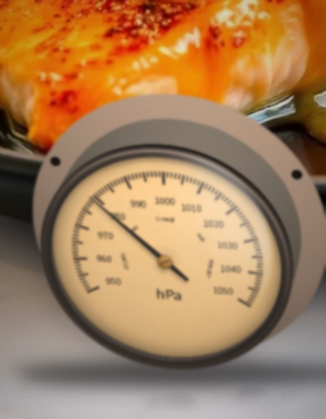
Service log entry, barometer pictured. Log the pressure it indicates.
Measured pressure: 980 hPa
